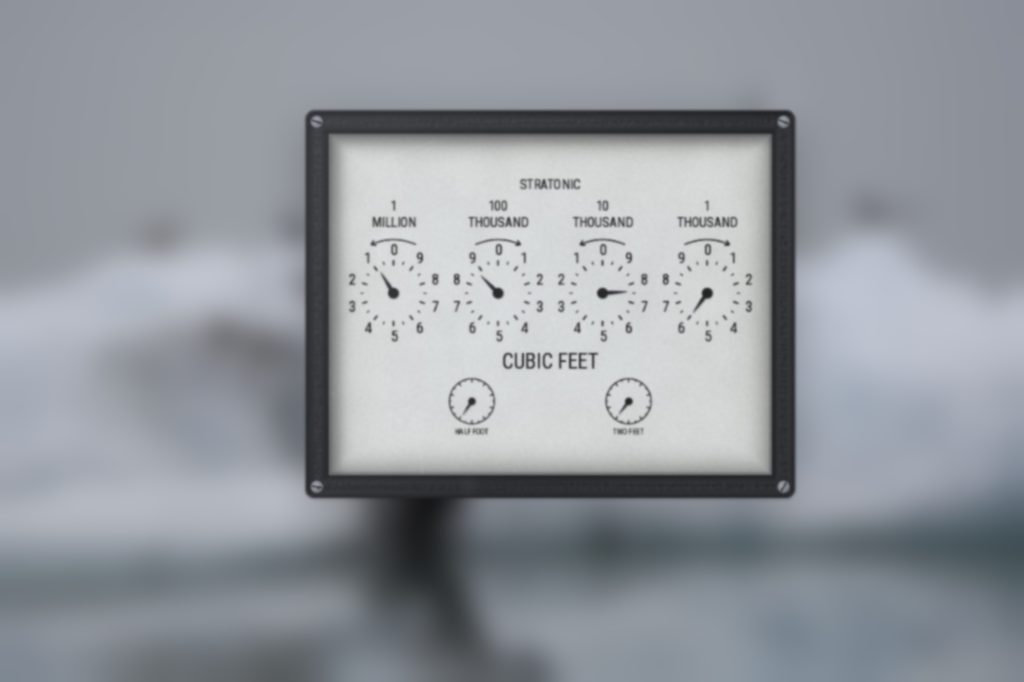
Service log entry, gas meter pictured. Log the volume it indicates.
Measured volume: 87600 ft³
